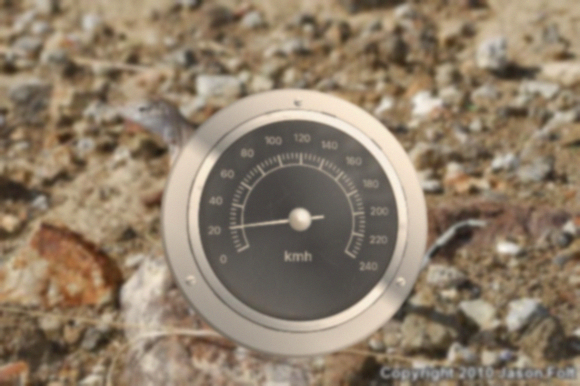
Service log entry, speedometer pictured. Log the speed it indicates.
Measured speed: 20 km/h
